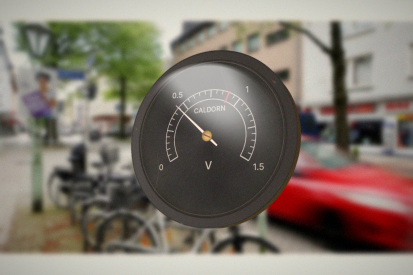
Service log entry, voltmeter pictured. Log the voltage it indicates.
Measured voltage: 0.45 V
